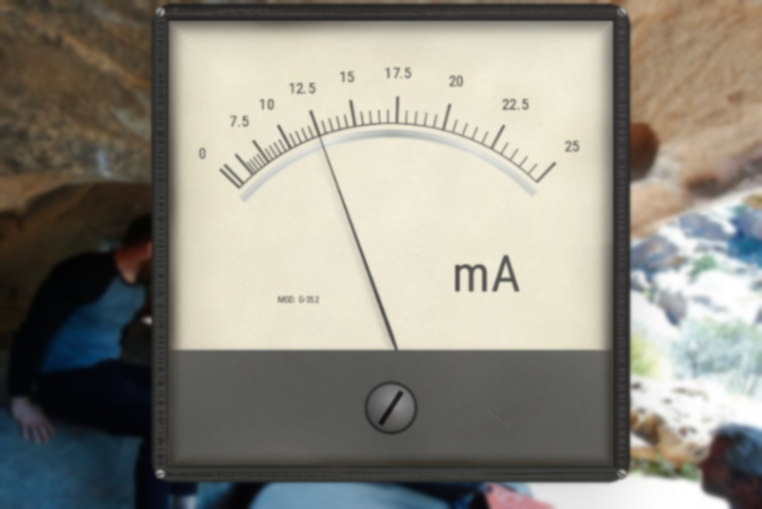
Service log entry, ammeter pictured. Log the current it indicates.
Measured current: 12.5 mA
